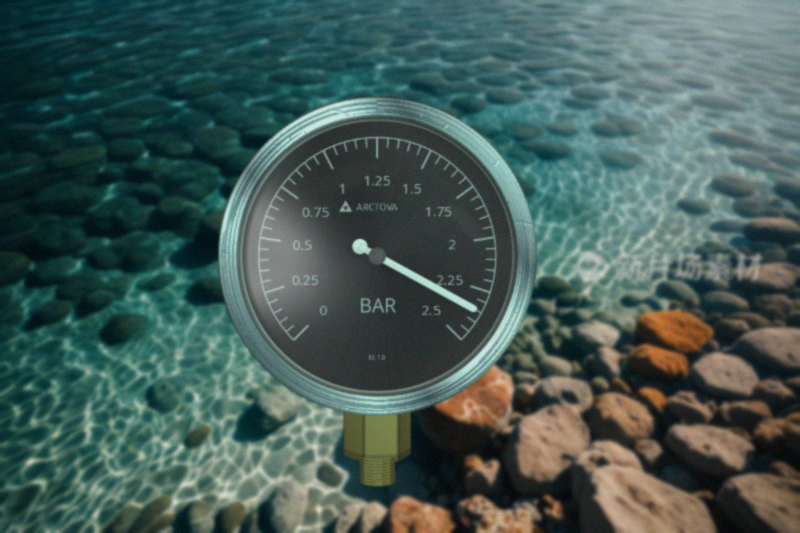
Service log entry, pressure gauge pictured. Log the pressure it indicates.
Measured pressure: 2.35 bar
